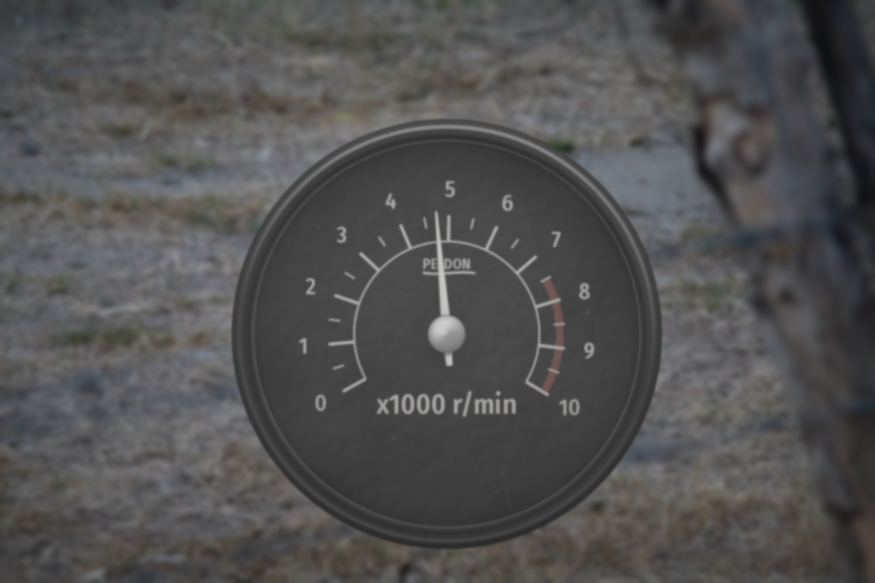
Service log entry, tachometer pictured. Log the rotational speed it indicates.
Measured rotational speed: 4750 rpm
